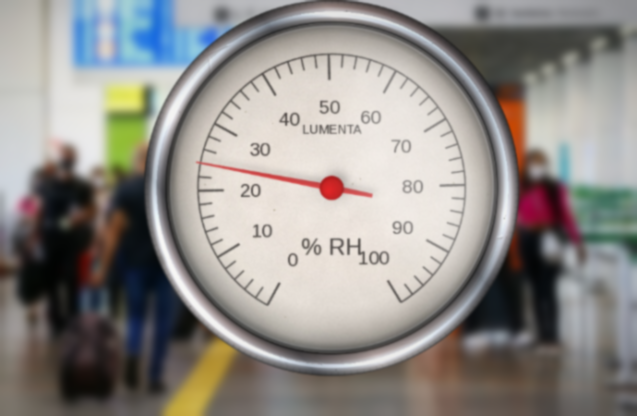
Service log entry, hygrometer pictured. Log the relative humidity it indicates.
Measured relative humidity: 24 %
